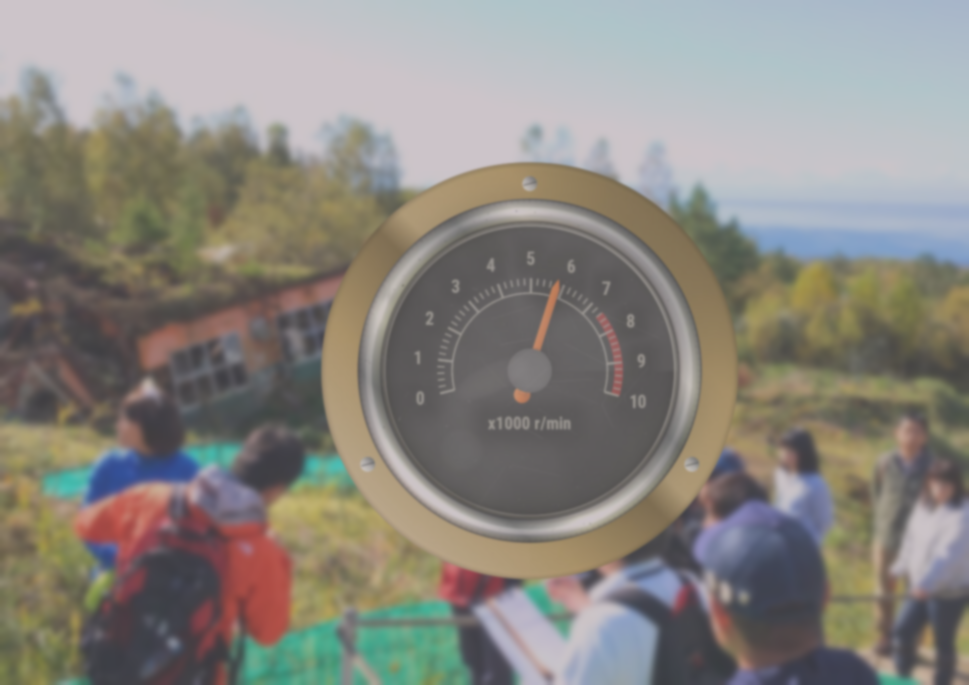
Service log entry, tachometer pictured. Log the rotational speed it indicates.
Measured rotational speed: 5800 rpm
